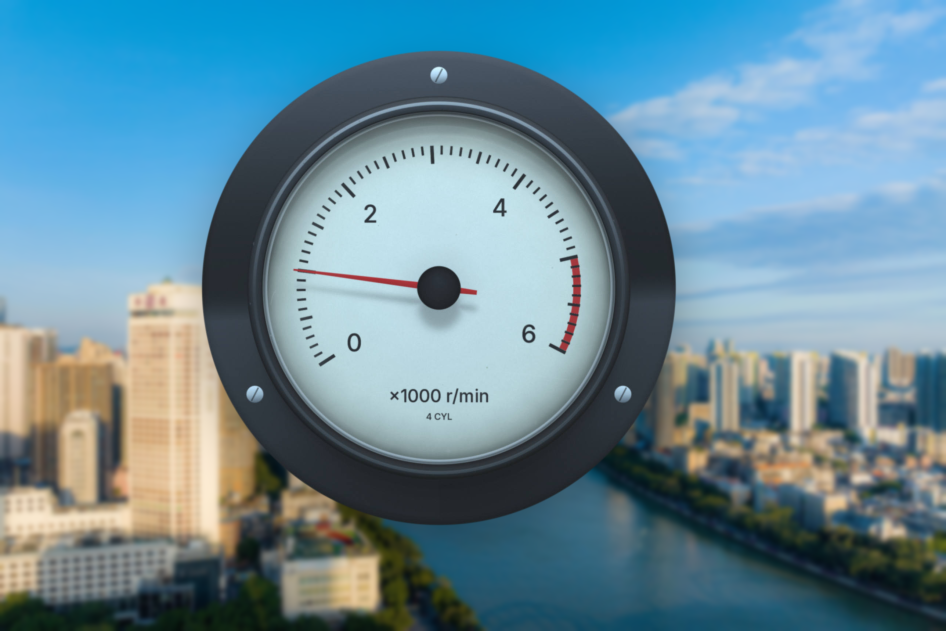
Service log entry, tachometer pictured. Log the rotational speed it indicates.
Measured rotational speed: 1000 rpm
